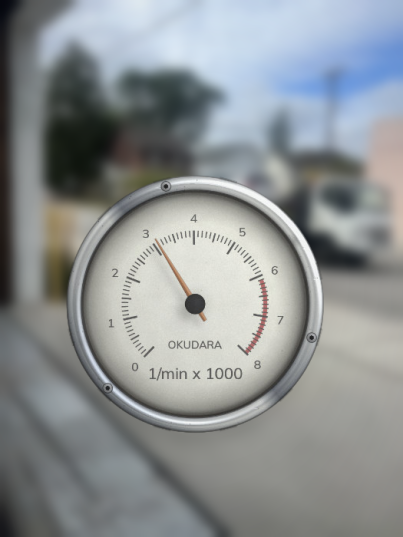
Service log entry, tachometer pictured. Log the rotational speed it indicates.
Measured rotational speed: 3100 rpm
